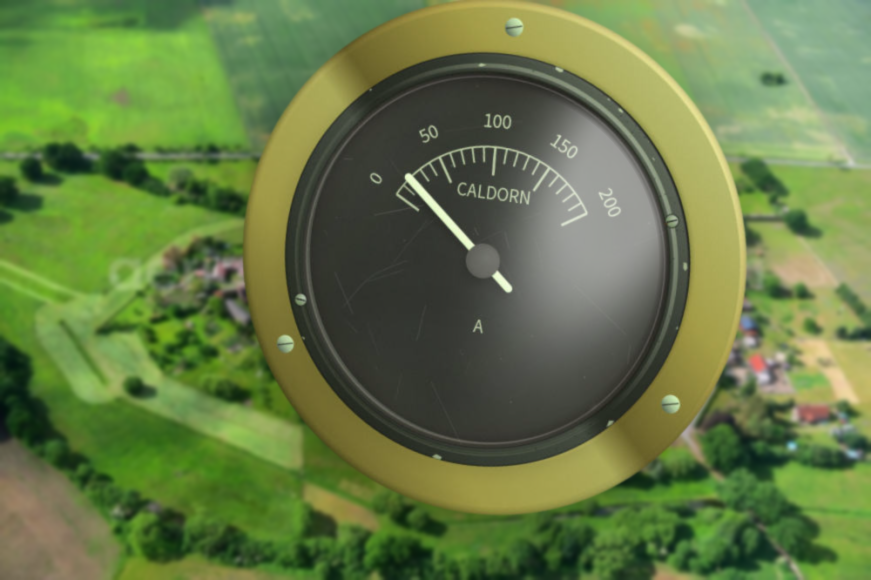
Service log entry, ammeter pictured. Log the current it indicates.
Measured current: 20 A
